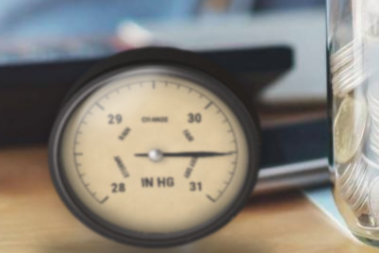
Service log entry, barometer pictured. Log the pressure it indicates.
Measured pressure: 30.5 inHg
